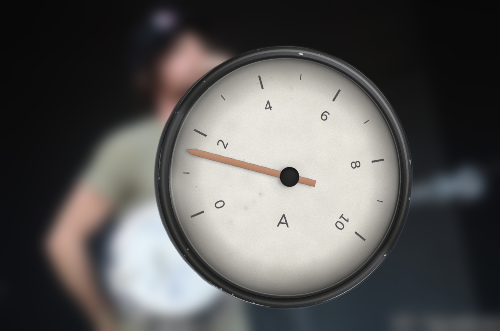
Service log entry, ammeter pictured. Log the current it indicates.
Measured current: 1.5 A
